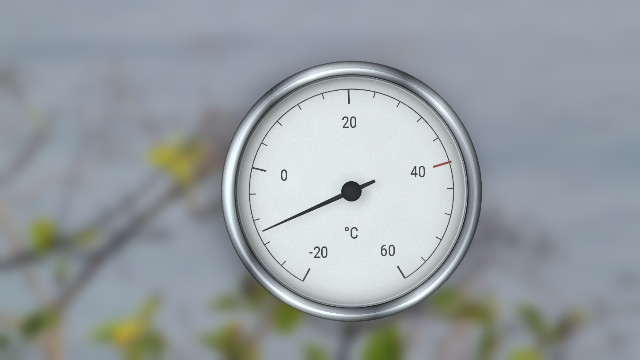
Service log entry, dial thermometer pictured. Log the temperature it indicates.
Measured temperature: -10 °C
